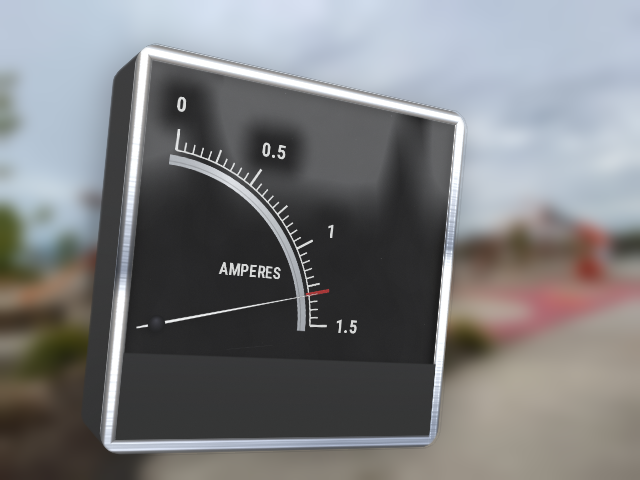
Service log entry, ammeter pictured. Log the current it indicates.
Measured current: 1.3 A
